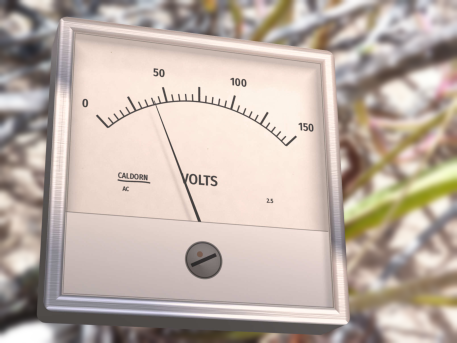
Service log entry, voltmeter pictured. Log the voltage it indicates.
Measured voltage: 40 V
